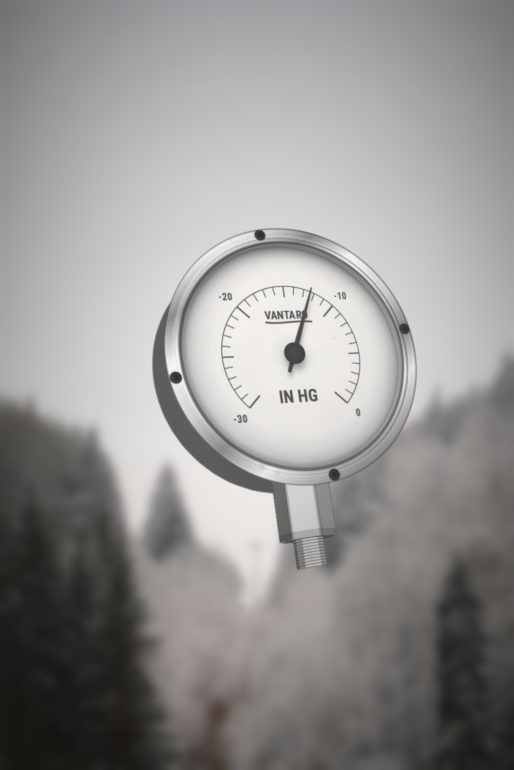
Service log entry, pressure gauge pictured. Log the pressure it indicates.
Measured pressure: -12.5 inHg
